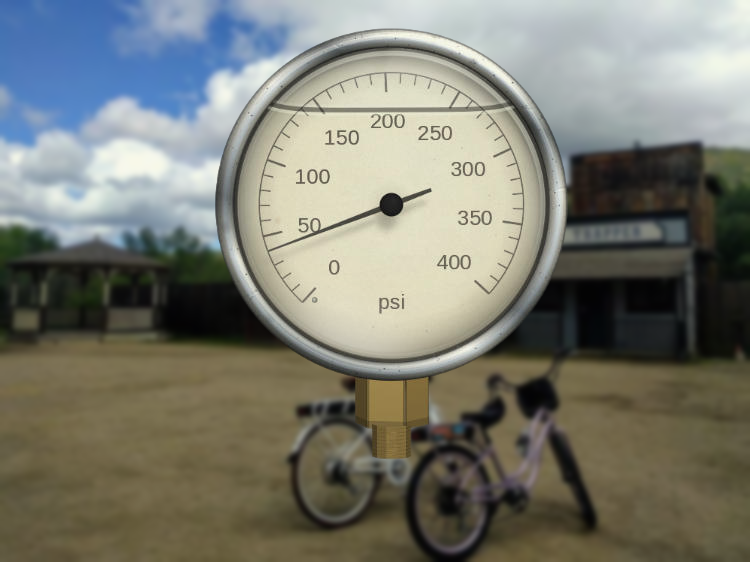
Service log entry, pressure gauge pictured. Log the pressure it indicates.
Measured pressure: 40 psi
